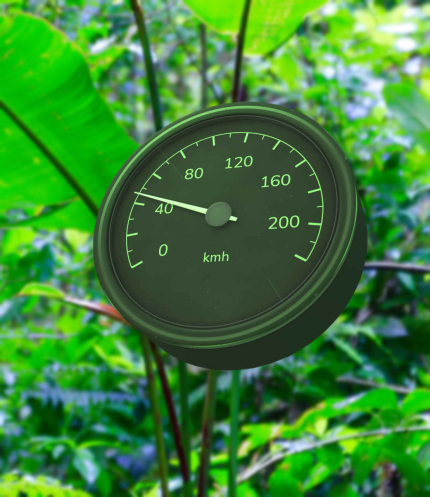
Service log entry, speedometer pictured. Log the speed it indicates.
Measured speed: 45 km/h
